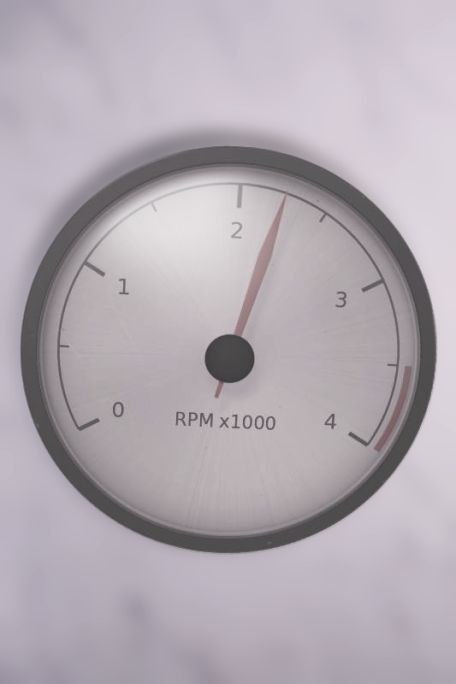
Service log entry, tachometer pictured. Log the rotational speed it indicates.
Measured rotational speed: 2250 rpm
